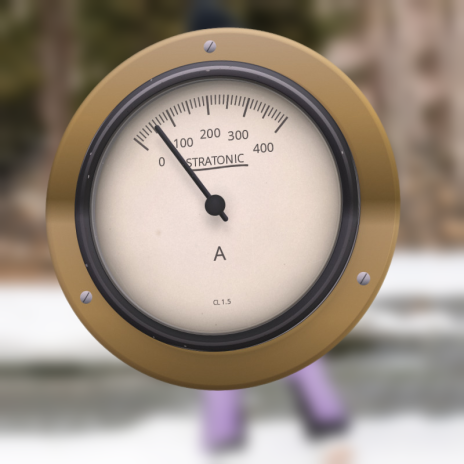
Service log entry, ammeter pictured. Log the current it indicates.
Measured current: 60 A
